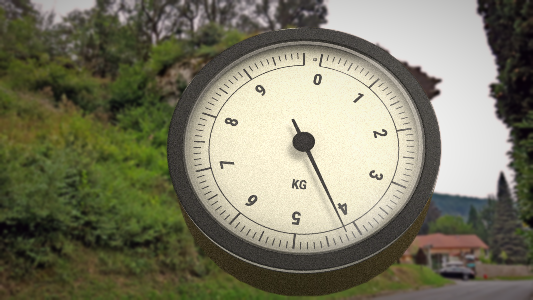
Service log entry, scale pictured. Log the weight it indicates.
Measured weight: 4.2 kg
